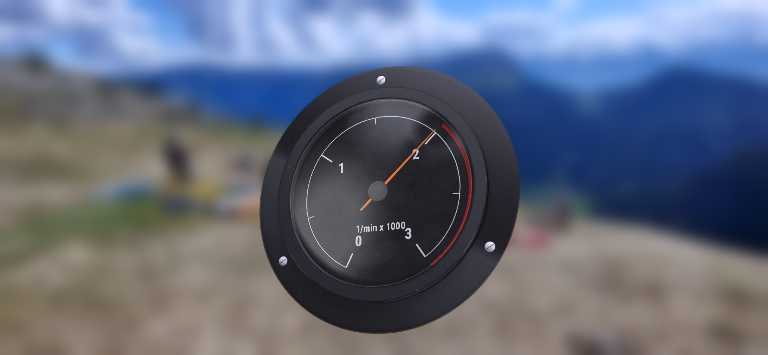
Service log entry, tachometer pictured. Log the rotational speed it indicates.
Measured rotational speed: 2000 rpm
